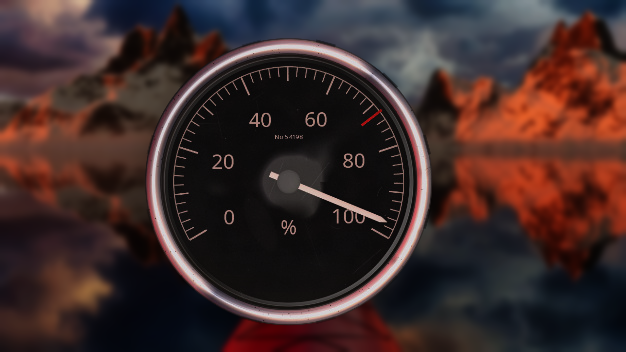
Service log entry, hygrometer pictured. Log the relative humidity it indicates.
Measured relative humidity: 97 %
